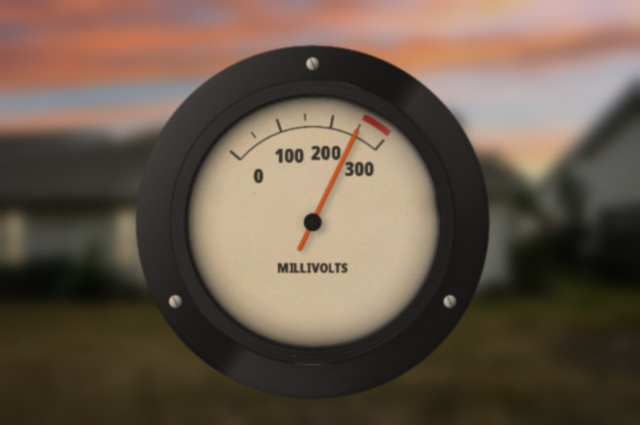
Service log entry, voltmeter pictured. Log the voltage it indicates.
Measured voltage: 250 mV
